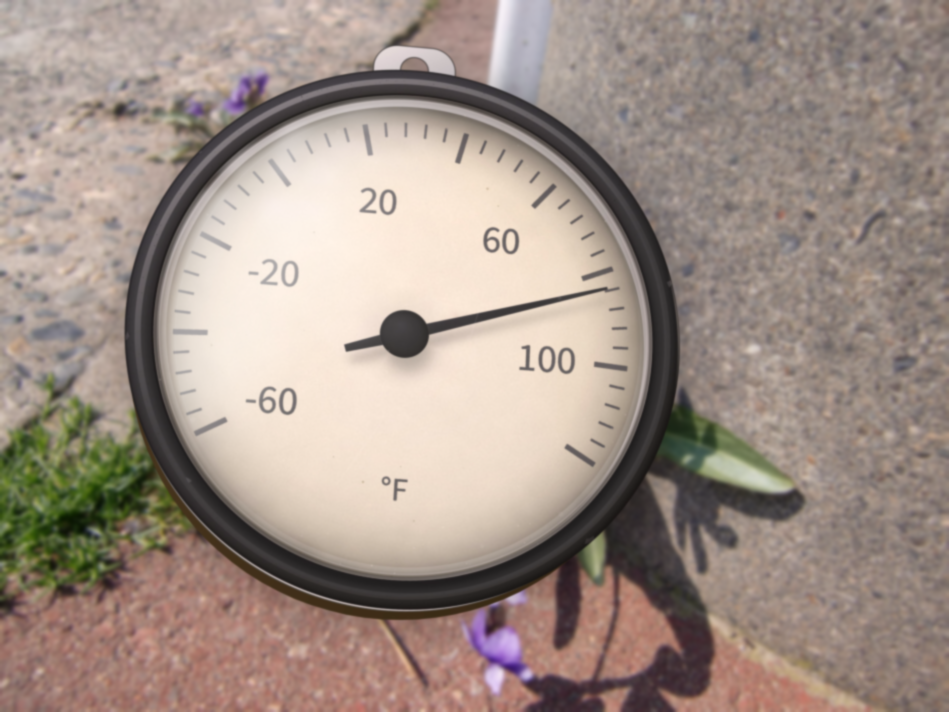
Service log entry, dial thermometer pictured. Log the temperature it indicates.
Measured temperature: 84 °F
